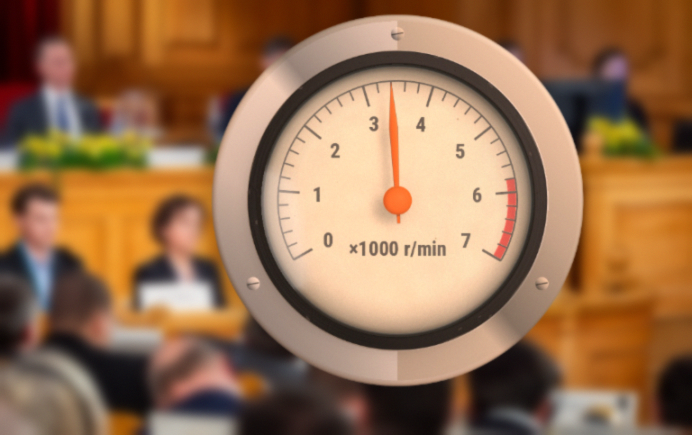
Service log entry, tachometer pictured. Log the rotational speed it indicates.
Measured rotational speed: 3400 rpm
